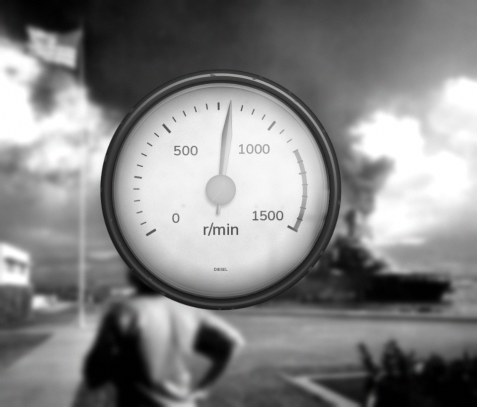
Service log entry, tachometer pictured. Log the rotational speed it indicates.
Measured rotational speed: 800 rpm
